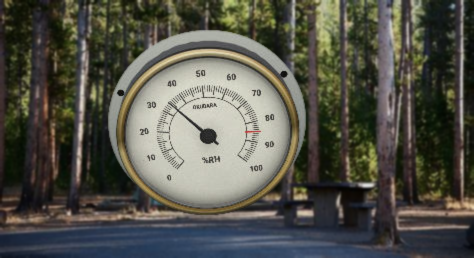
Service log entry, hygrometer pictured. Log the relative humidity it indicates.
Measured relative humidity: 35 %
